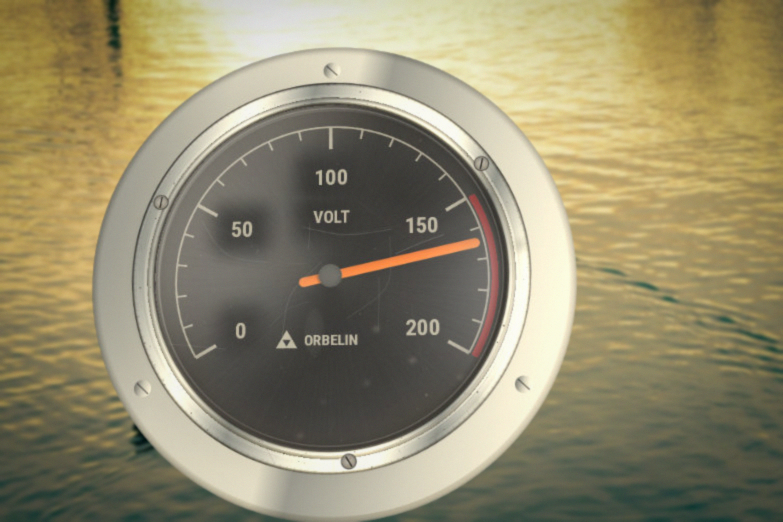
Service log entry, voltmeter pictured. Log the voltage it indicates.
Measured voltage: 165 V
